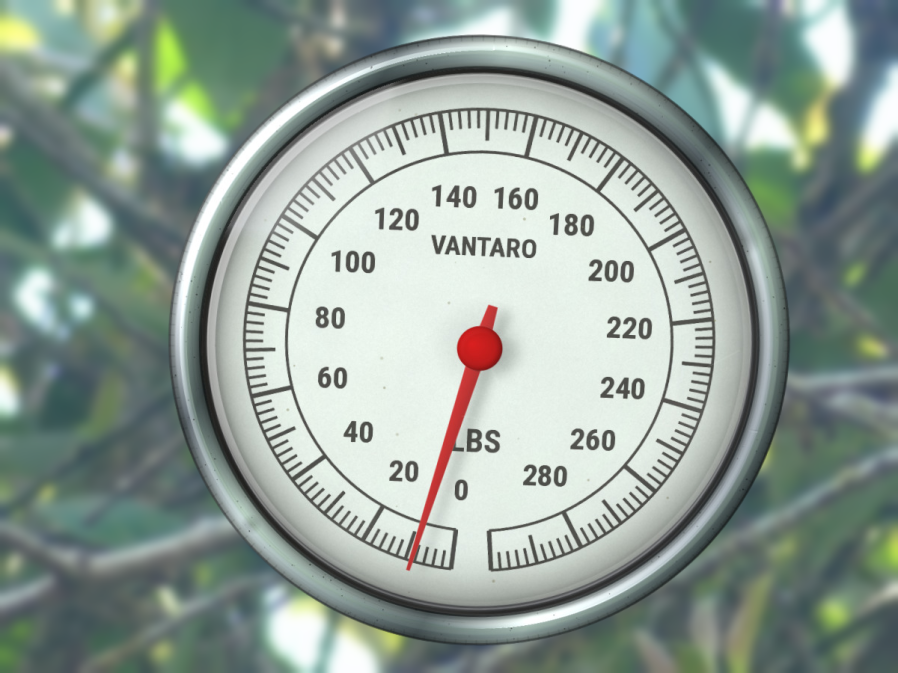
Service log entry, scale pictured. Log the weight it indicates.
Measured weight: 9 lb
